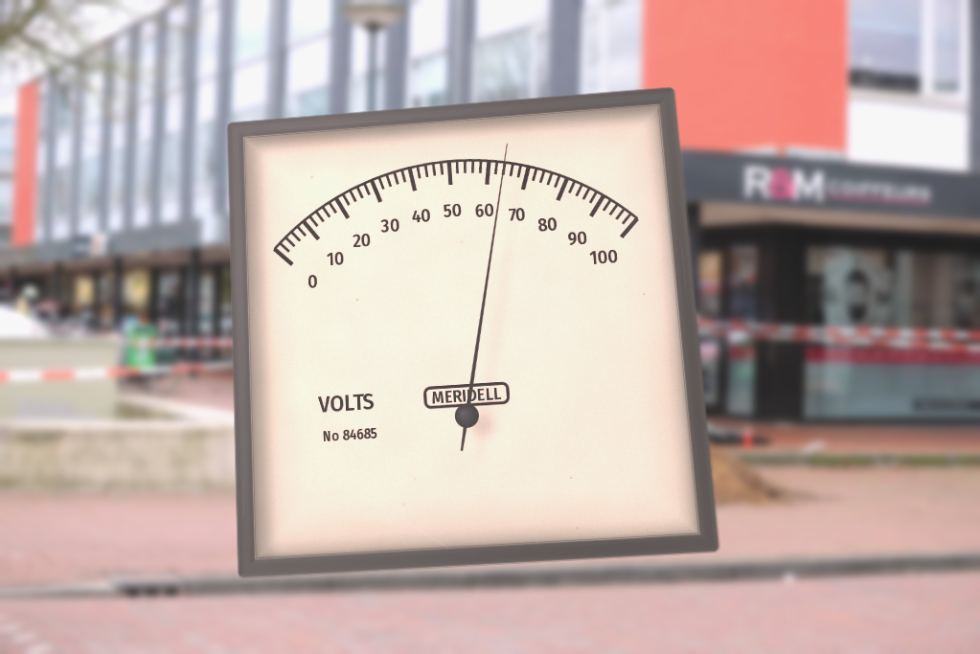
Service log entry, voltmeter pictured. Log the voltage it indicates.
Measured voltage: 64 V
